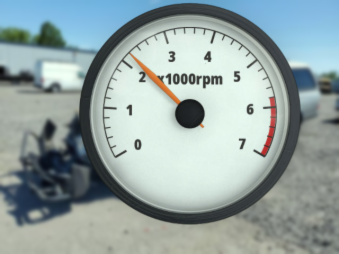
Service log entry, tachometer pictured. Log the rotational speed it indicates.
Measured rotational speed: 2200 rpm
